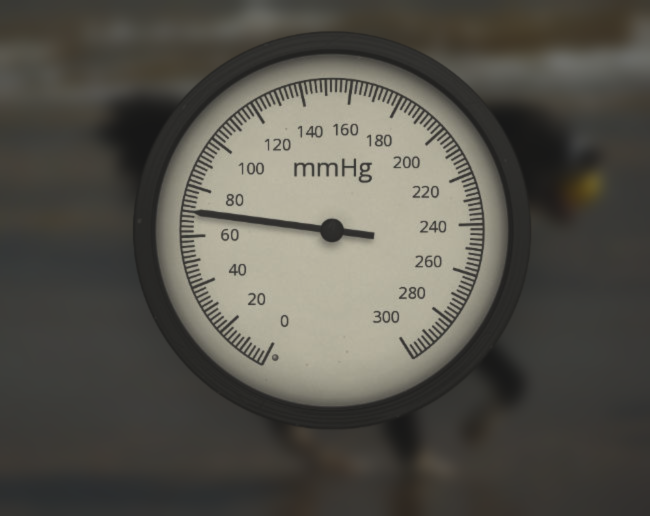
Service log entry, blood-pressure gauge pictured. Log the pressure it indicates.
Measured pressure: 70 mmHg
